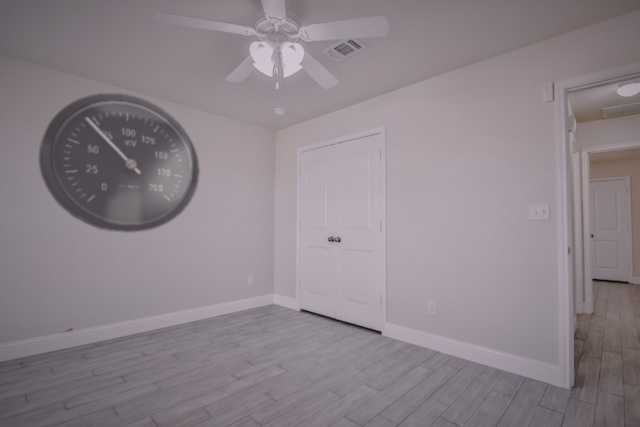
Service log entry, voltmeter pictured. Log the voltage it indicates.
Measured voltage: 70 mV
